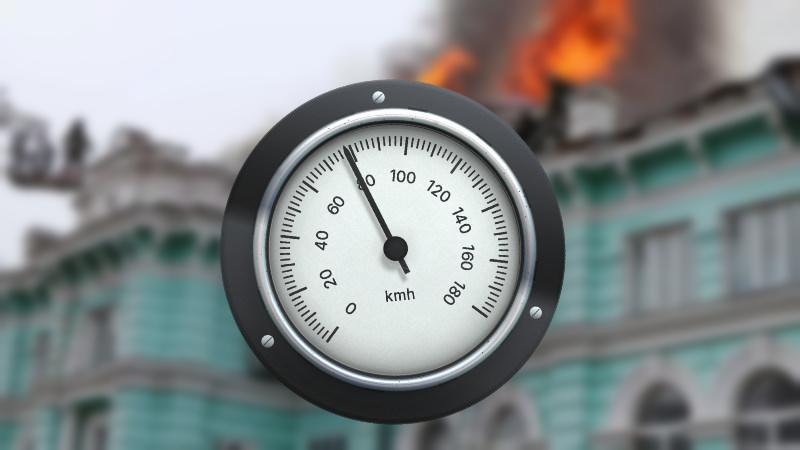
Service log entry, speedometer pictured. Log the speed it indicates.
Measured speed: 78 km/h
